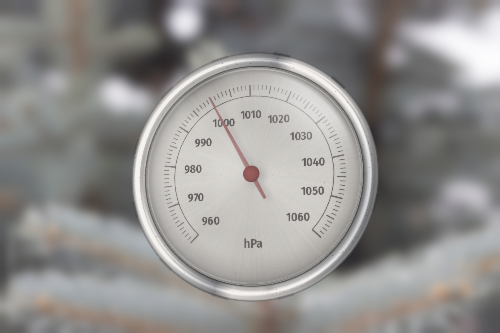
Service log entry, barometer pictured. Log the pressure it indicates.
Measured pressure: 1000 hPa
